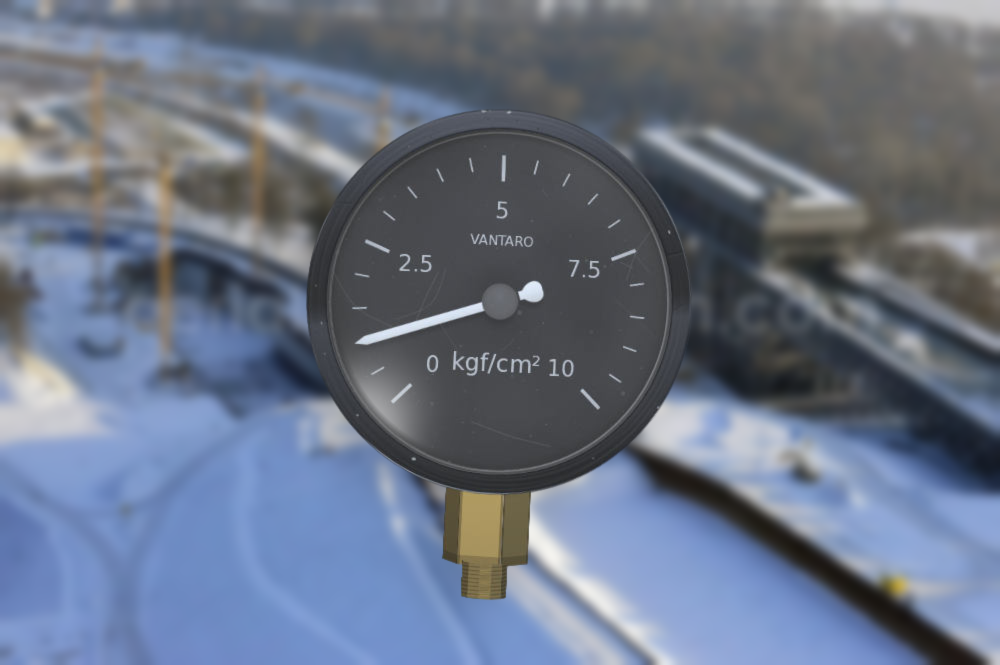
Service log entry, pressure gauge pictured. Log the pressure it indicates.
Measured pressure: 1 kg/cm²
